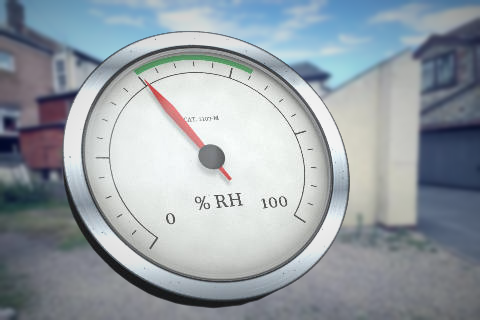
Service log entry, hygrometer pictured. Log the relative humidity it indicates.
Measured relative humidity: 40 %
